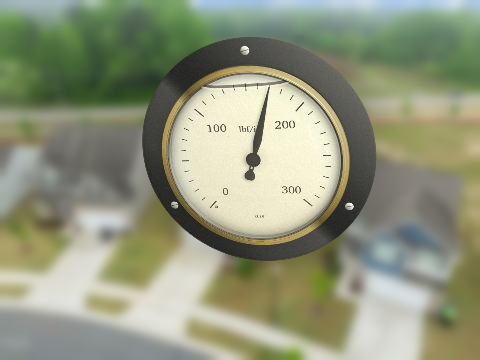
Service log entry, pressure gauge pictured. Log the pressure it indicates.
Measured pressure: 170 psi
